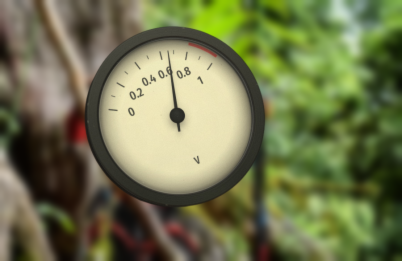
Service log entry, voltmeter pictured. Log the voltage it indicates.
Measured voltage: 0.65 V
